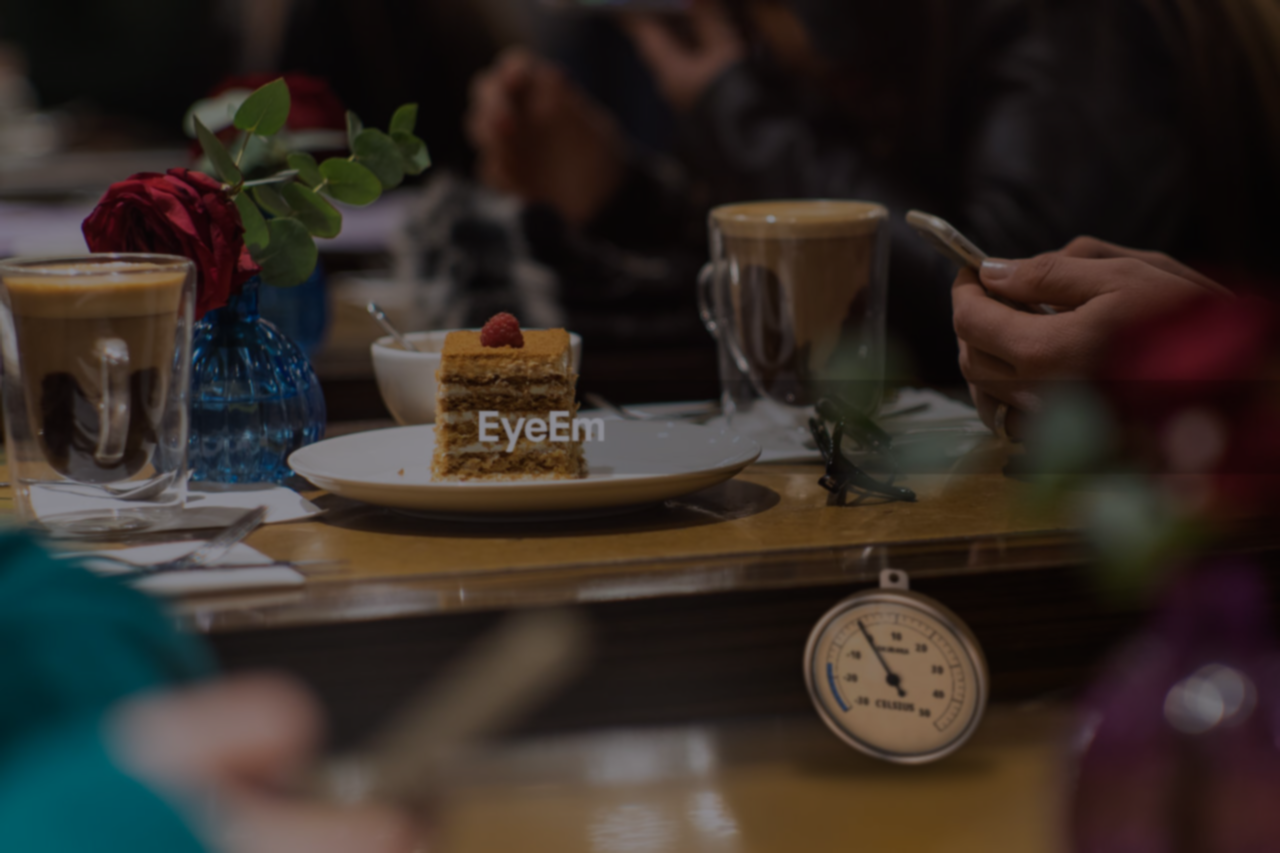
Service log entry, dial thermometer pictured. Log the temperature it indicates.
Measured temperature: 0 °C
